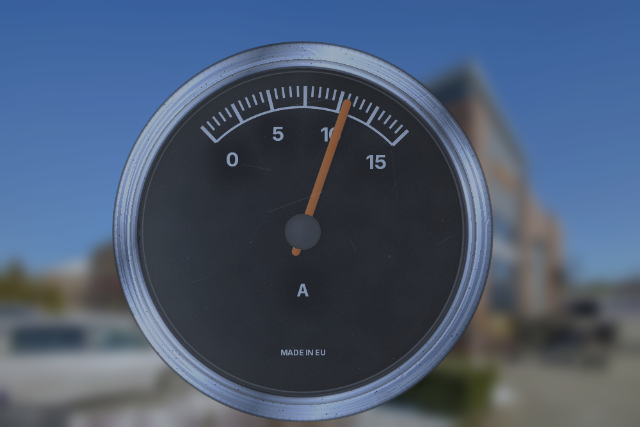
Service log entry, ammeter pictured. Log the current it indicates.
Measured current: 10.5 A
